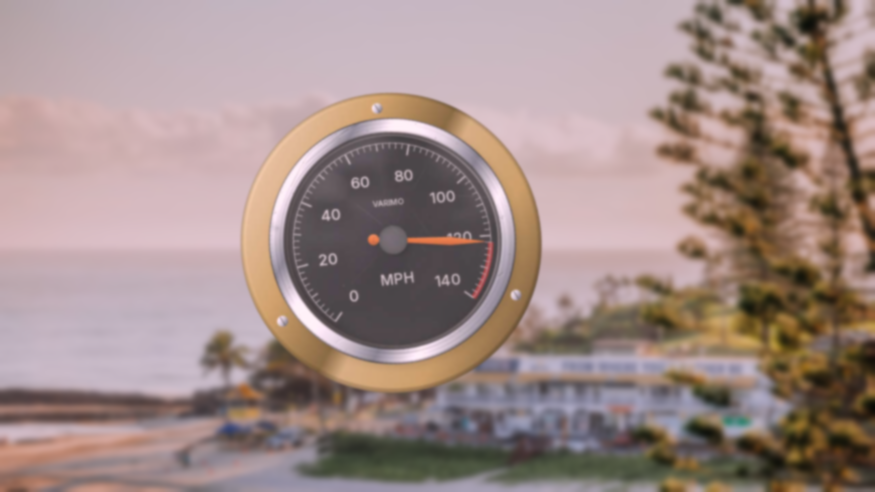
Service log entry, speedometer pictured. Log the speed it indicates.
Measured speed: 122 mph
